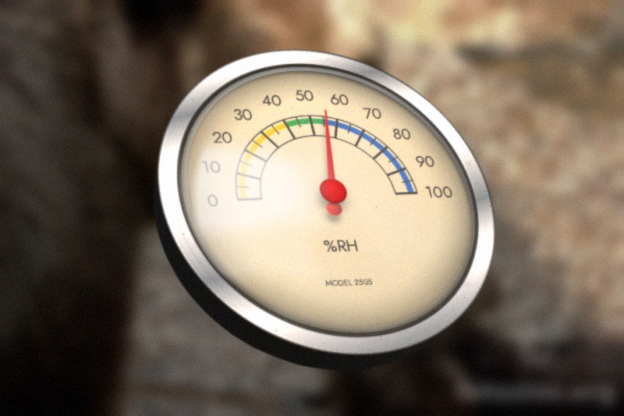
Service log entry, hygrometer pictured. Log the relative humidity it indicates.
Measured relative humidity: 55 %
